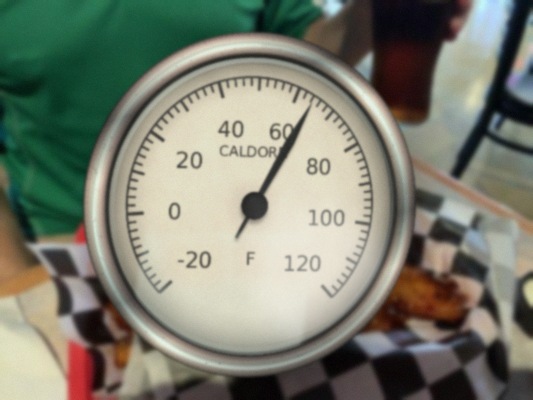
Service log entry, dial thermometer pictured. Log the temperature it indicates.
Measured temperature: 64 °F
